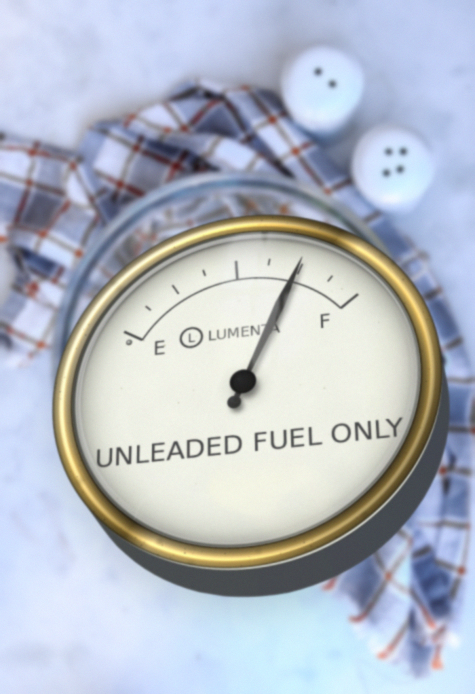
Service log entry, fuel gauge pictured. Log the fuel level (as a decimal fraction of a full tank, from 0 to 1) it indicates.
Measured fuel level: 0.75
